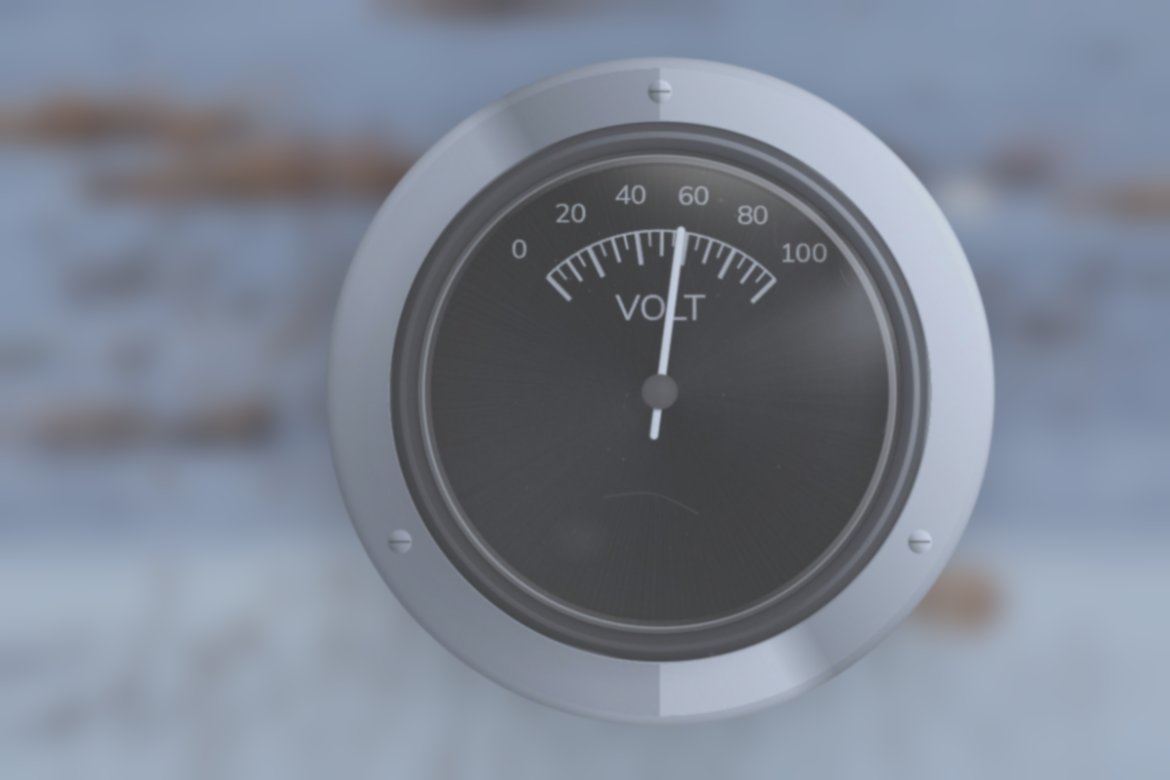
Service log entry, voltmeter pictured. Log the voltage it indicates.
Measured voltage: 57.5 V
